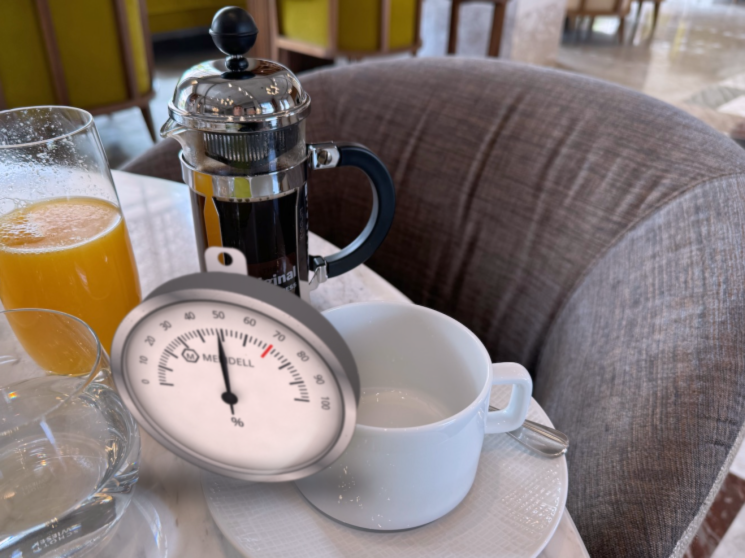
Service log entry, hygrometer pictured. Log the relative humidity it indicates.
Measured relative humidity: 50 %
